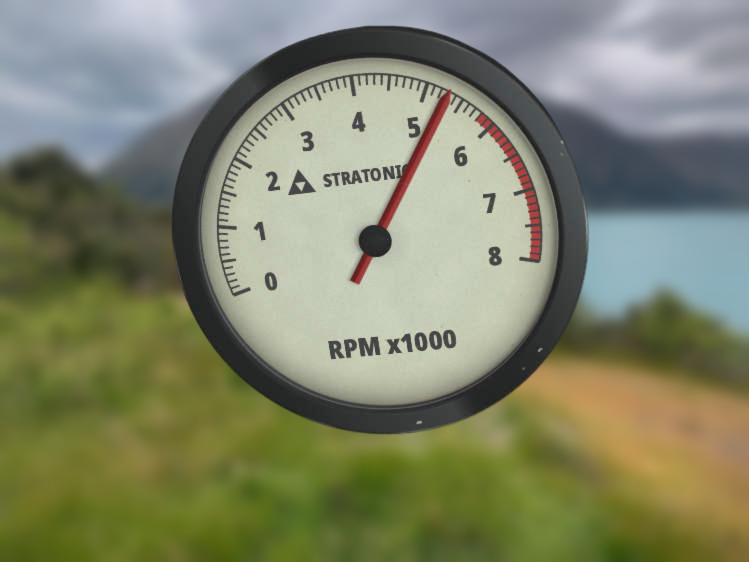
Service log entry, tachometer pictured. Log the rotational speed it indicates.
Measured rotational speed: 5300 rpm
